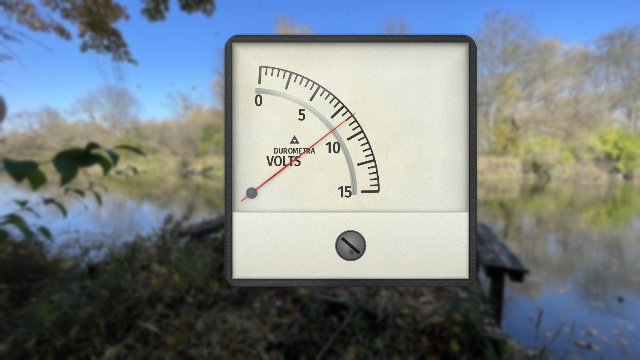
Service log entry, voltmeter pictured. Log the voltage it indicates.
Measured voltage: 8.5 V
